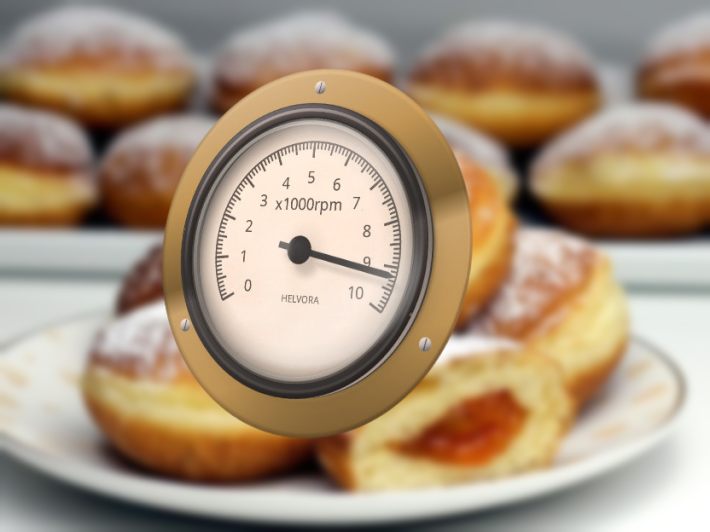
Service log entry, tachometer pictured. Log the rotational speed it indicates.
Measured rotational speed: 9200 rpm
